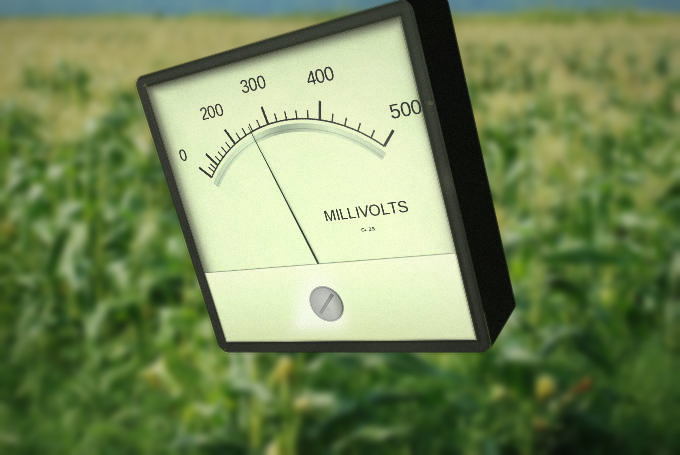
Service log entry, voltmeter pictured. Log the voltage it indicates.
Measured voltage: 260 mV
